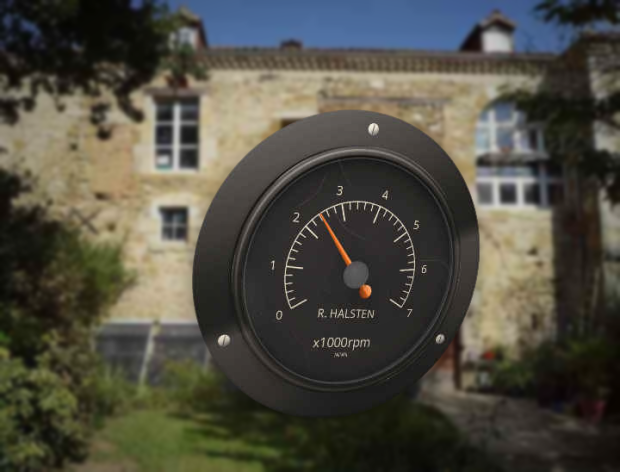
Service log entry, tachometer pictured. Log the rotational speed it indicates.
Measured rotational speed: 2400 rpm
